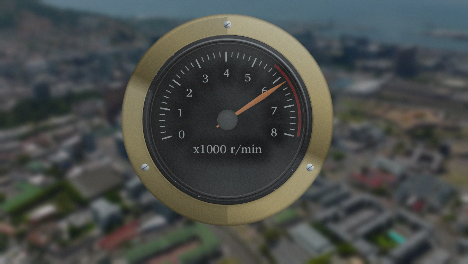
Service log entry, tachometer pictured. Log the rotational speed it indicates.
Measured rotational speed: 6200 rpm
